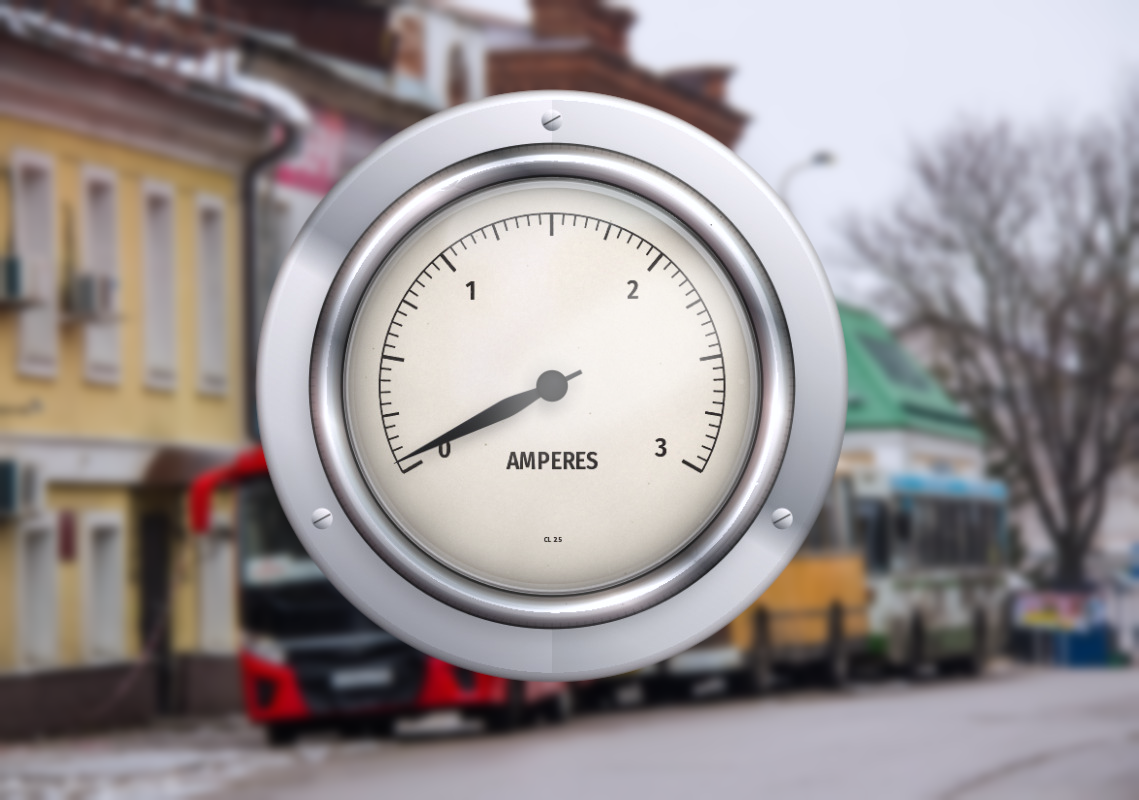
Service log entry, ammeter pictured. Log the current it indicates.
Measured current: 0.05 A
